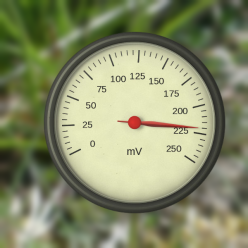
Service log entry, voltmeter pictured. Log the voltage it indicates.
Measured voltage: 220 mV
